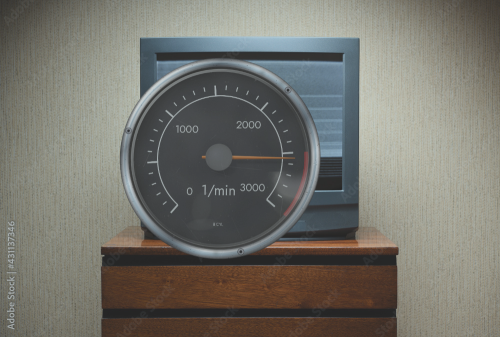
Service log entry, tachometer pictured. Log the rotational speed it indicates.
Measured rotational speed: 2550 rpm
